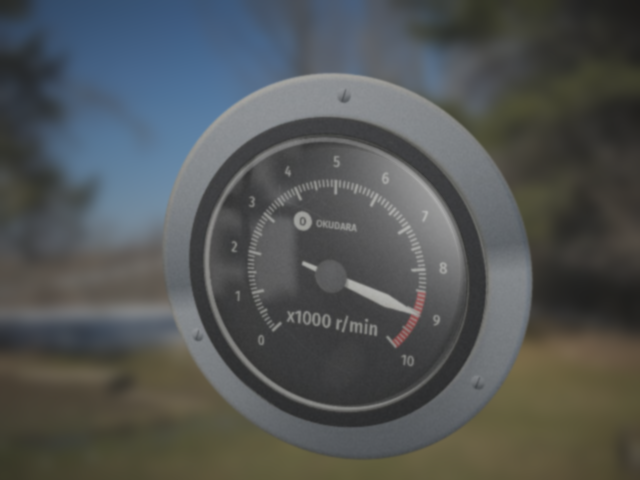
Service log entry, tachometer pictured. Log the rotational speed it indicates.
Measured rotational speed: 9000 rpm
